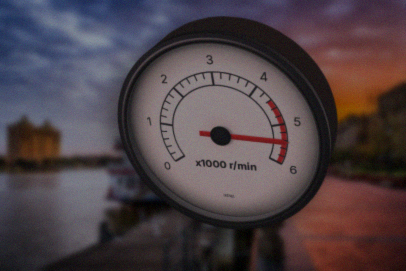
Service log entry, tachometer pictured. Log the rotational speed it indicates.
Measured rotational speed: 5400 rpm
